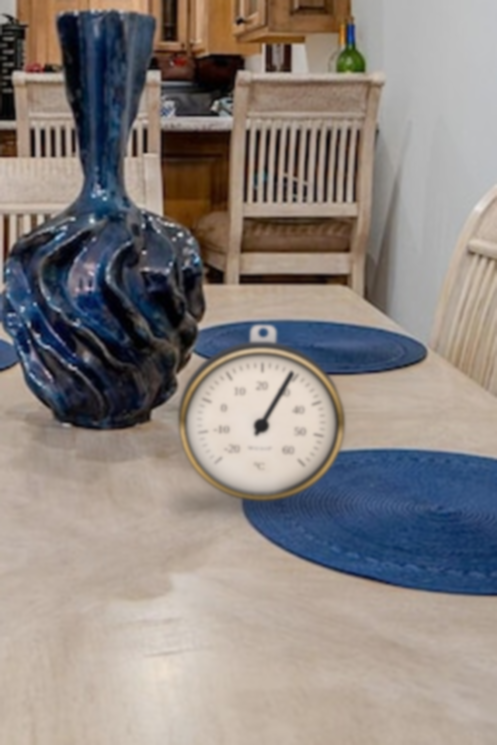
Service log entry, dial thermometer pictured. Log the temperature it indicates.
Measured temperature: 28 °C
